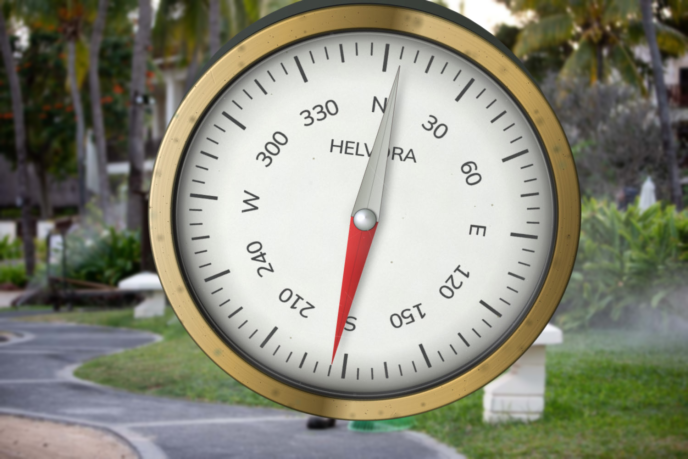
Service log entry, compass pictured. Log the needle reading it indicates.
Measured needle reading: 185 °
